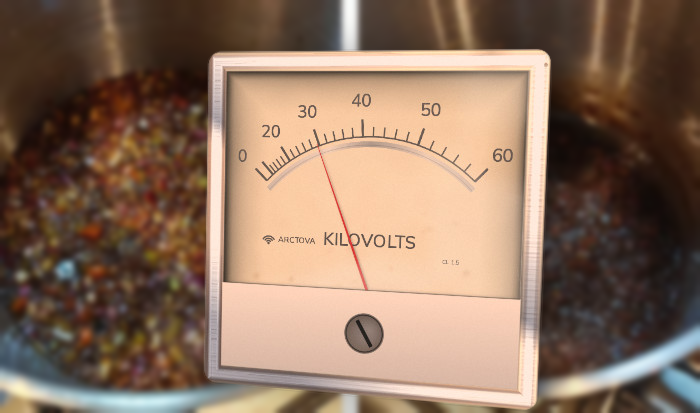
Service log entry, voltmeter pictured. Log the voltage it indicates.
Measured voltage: 30 kV
